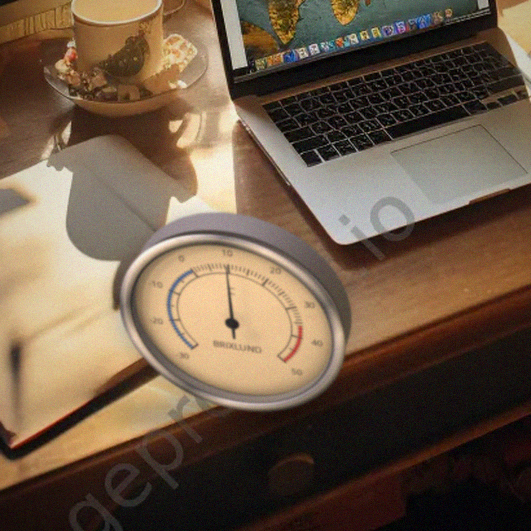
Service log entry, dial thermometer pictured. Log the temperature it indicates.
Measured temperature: 10 °C
